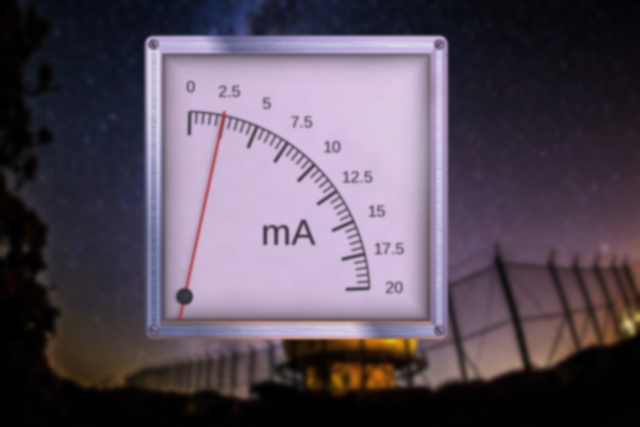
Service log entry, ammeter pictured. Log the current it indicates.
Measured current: 2.5 mA
